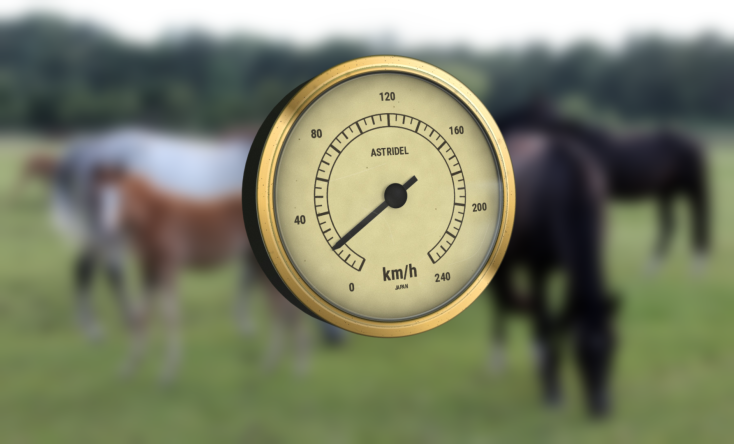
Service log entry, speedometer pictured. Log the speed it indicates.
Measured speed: 20 km/h
